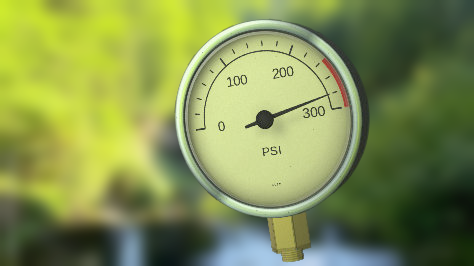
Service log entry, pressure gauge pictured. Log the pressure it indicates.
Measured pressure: 280 psi
